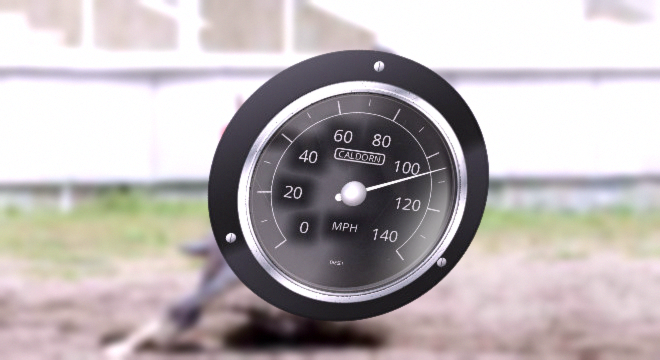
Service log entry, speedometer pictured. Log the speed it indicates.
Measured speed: 105 mph
